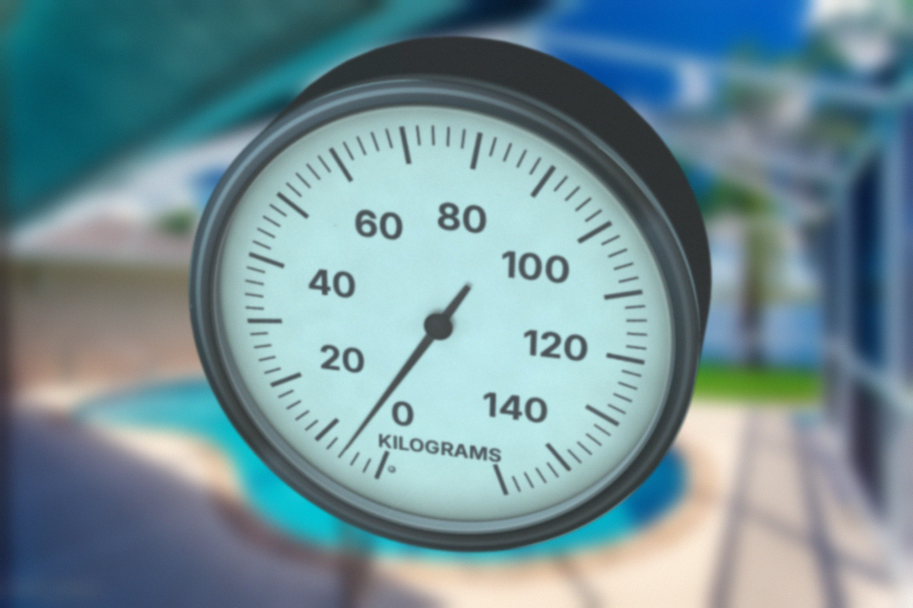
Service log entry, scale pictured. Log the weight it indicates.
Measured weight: 6 kg
